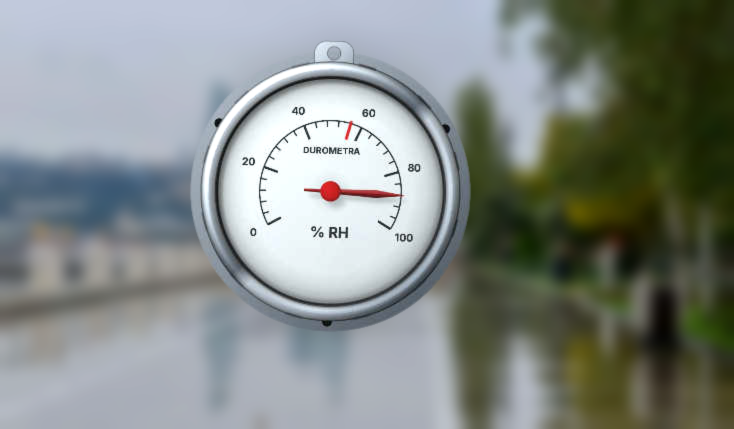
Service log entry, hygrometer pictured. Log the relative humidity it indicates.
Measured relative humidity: 88 %
